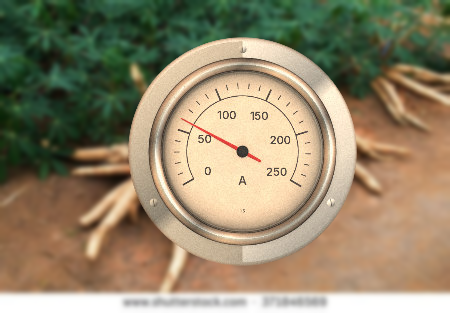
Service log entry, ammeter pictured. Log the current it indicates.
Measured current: 60 A
